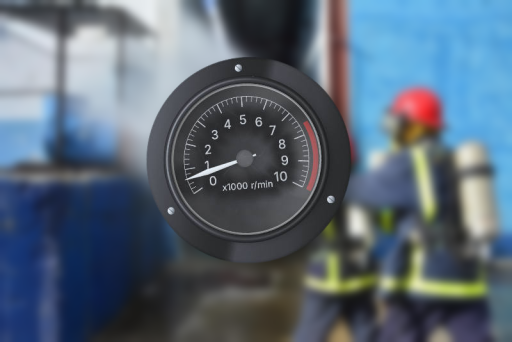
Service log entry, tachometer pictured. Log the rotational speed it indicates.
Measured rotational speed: 600 rpm
